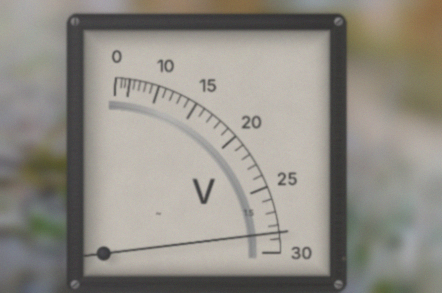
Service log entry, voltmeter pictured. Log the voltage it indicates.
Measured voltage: 28.5 V
